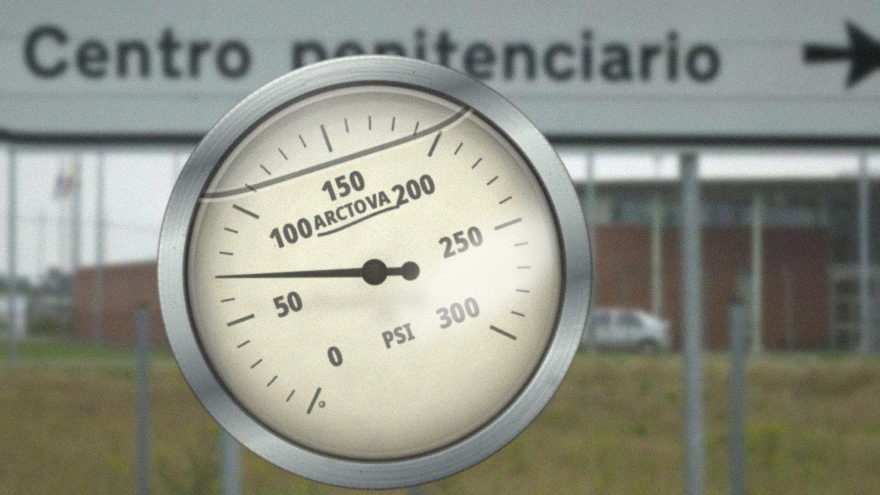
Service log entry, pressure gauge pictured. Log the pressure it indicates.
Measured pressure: 70 psi
